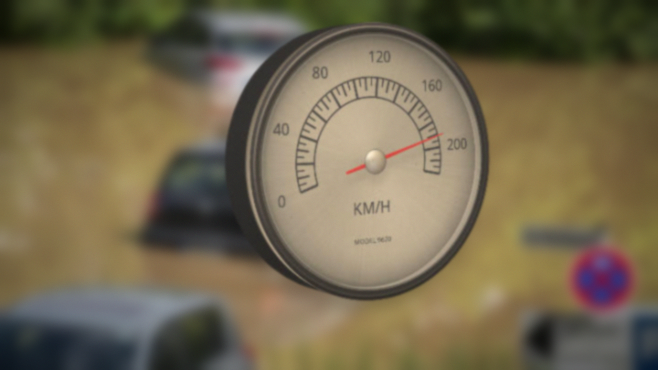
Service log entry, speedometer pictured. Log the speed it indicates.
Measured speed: 190 km/h
